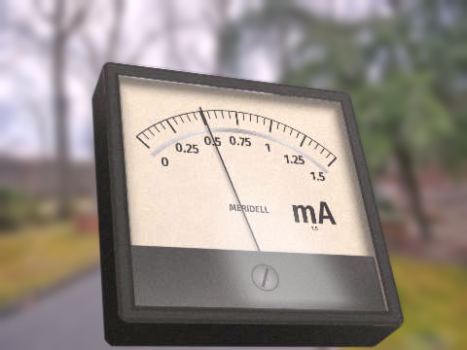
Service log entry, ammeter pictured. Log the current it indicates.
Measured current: 0.5 mA
